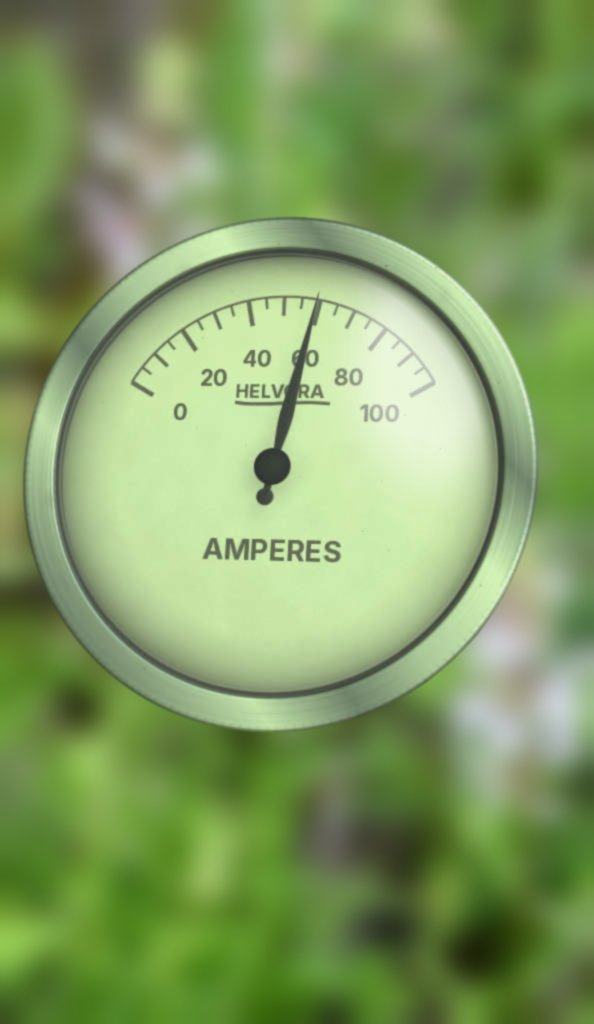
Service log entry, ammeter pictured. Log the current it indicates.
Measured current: 60 A
